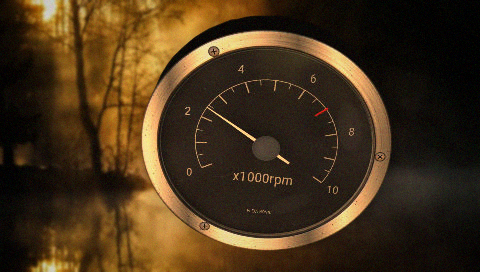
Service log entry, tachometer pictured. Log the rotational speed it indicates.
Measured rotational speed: 2500 rpm
